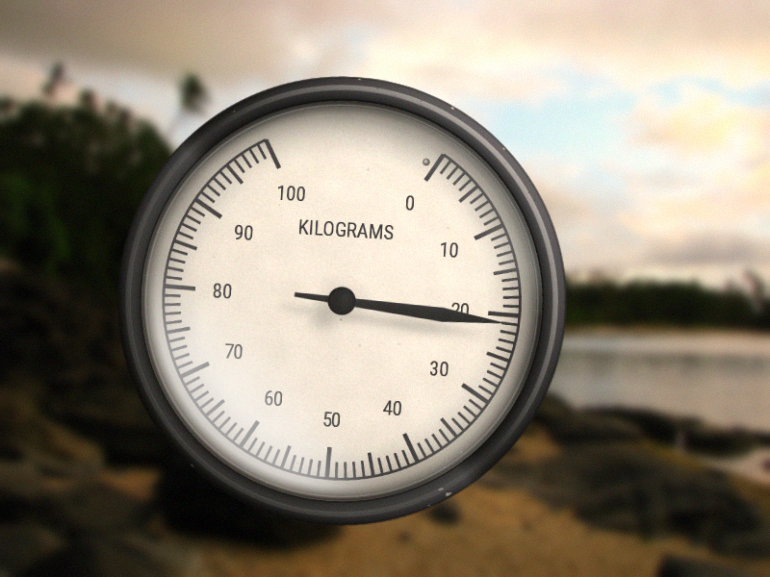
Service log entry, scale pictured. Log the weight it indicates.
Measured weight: 21 kg
